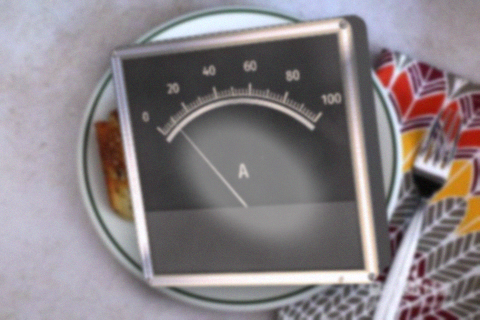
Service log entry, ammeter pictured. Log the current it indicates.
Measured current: 10 A
